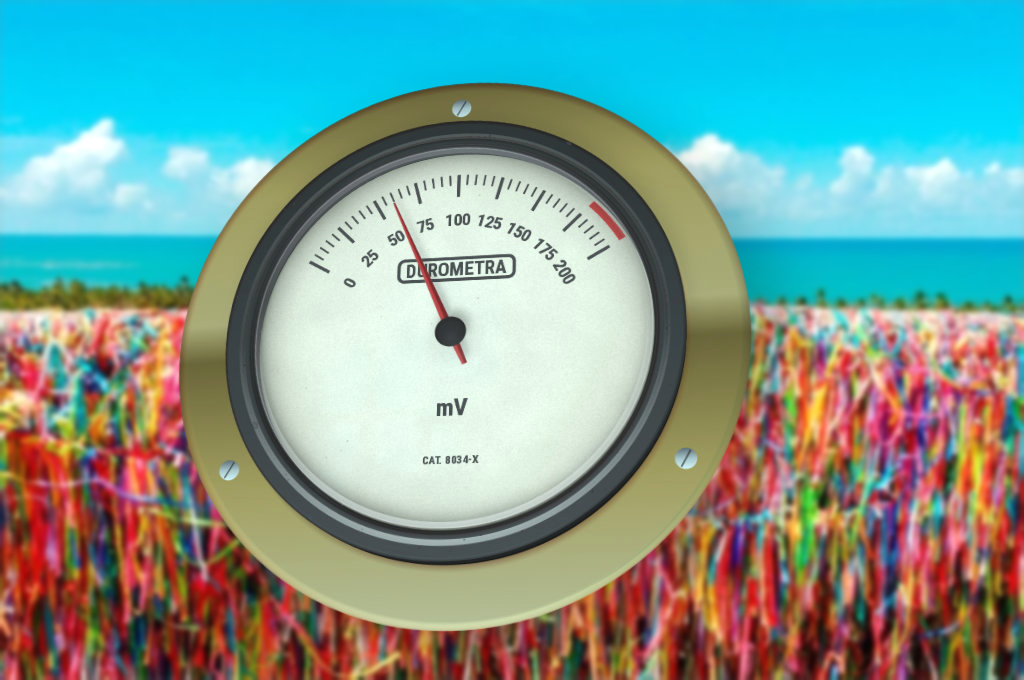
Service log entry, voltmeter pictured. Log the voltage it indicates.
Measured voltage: 60 mV
